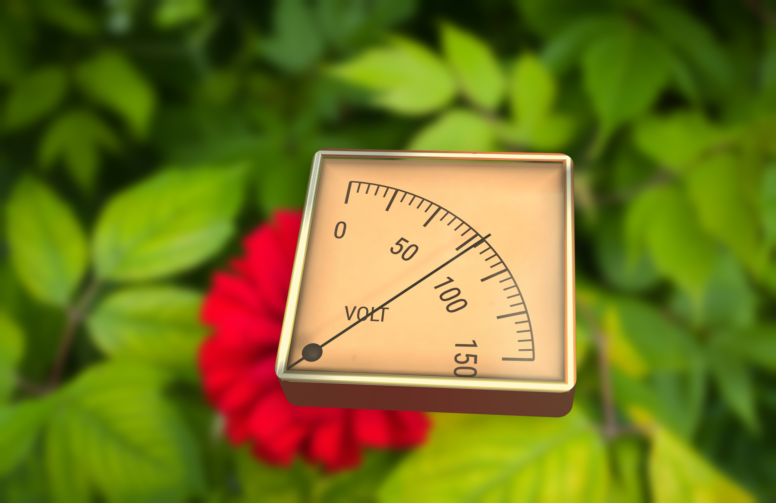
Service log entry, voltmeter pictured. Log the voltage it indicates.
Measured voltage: 80 V
